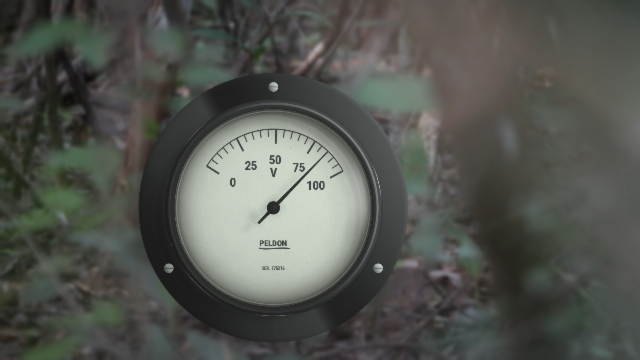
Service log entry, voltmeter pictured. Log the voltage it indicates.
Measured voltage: 85 V
